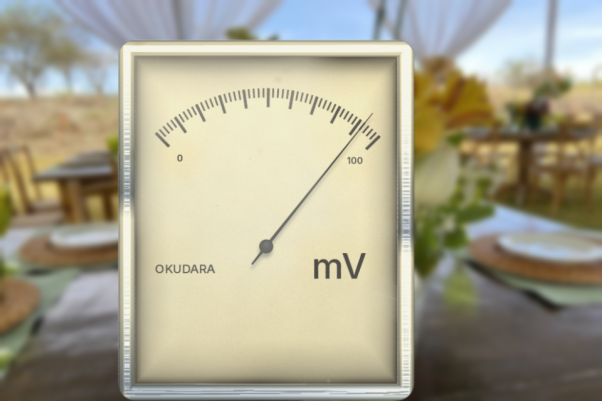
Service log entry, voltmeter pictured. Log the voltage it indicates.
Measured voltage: 92 mV
